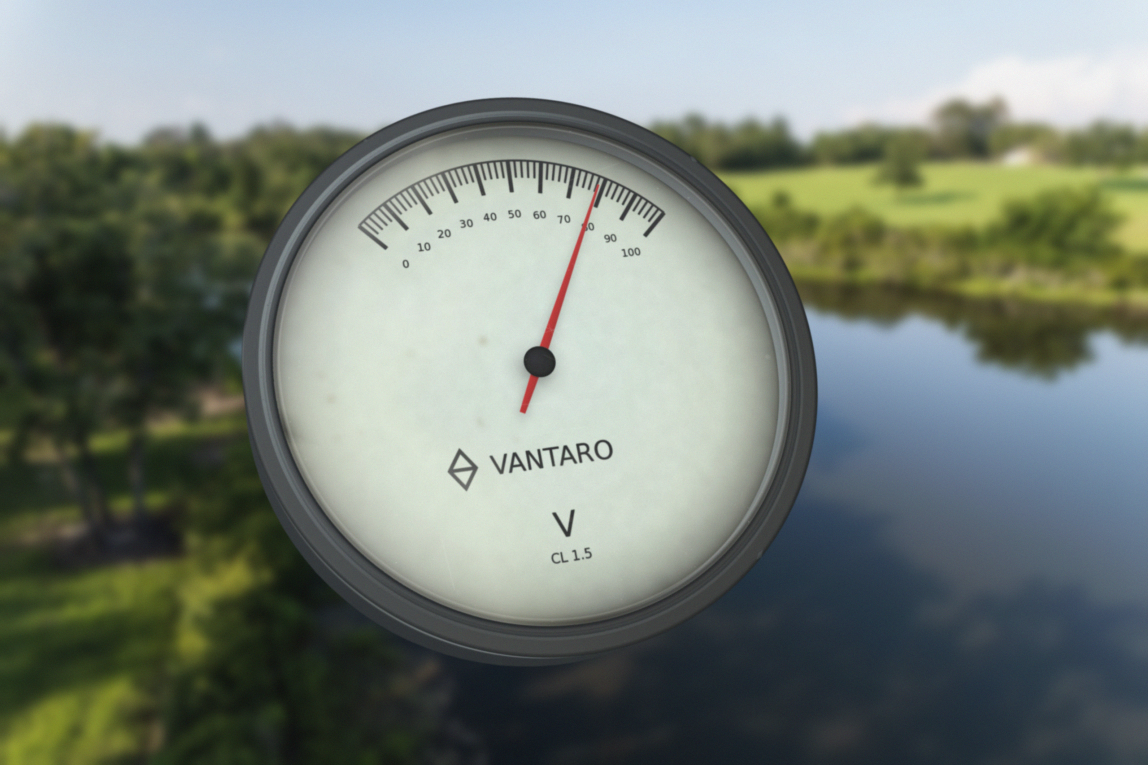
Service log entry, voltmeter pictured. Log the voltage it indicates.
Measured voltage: 78 V
